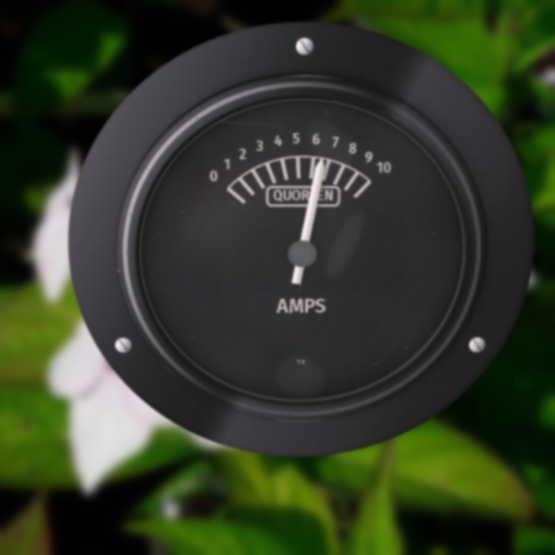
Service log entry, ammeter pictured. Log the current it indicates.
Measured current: 6.5 A
